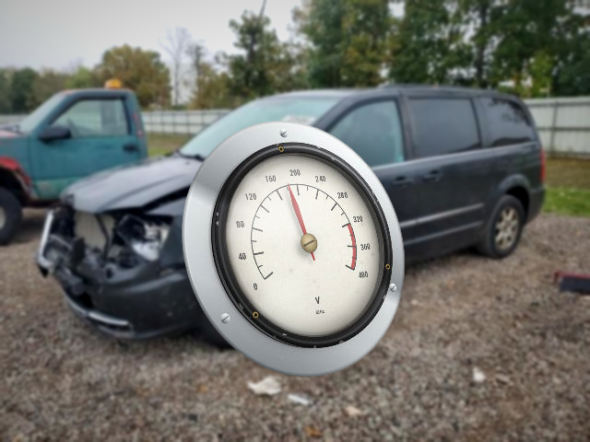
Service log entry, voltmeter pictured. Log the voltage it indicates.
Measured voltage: 180 V
